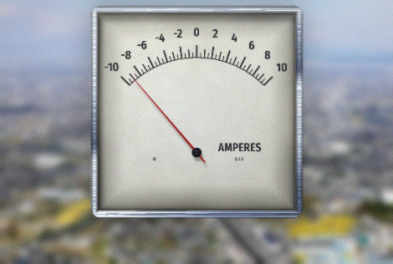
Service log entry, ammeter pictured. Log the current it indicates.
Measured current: -9 A
